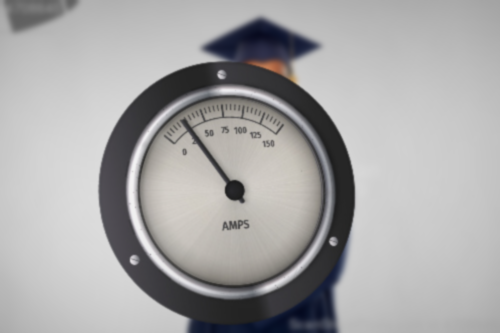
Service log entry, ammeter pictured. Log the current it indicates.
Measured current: 25 A
